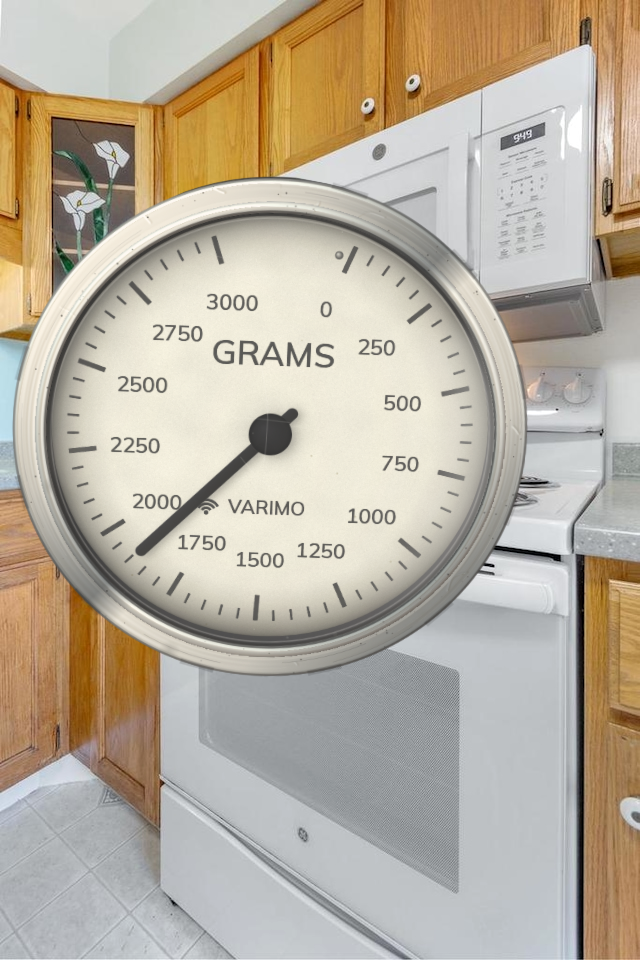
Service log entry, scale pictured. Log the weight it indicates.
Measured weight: 1900 g
